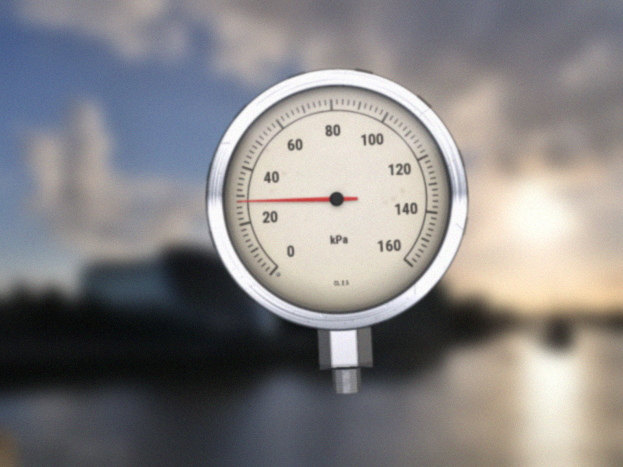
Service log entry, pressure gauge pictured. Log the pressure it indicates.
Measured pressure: 28 kPa
